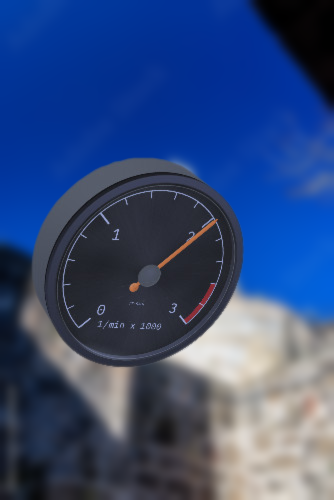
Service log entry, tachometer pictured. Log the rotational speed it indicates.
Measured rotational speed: 2000 rpm
